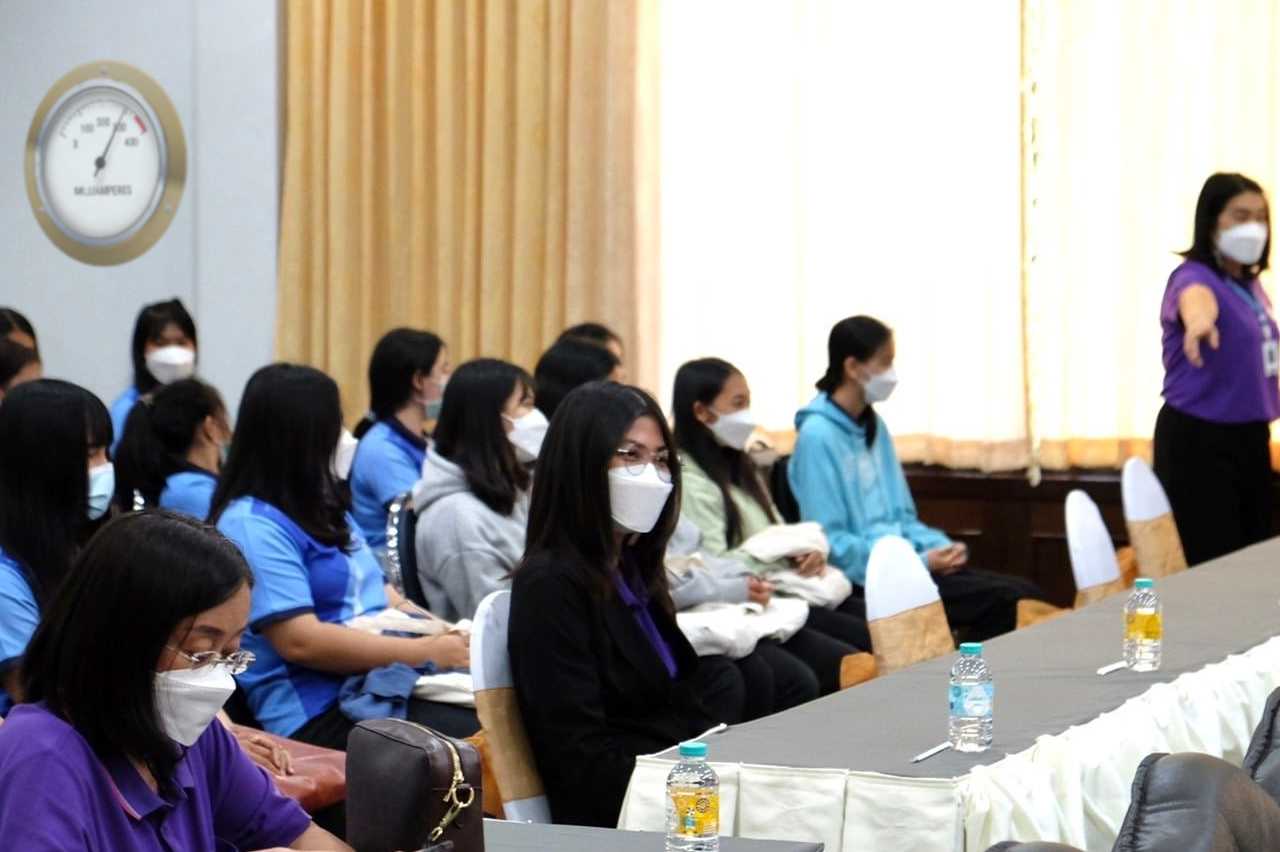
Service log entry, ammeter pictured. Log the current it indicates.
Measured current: 300 mA
